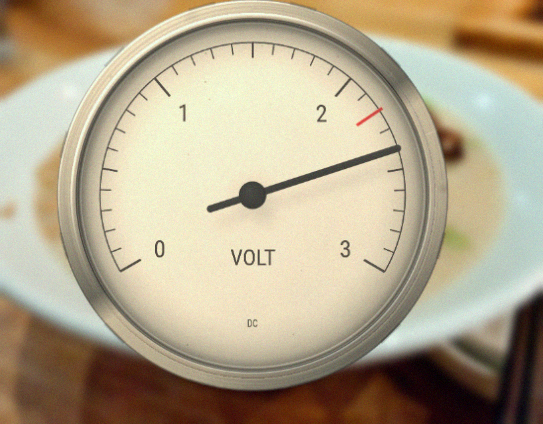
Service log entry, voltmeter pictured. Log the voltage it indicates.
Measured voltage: 2.4 V
